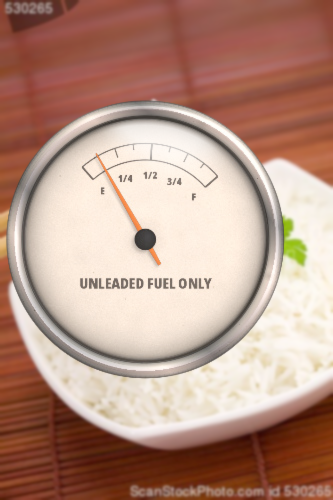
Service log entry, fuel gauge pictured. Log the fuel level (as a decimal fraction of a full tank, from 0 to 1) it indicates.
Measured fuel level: 0.125
